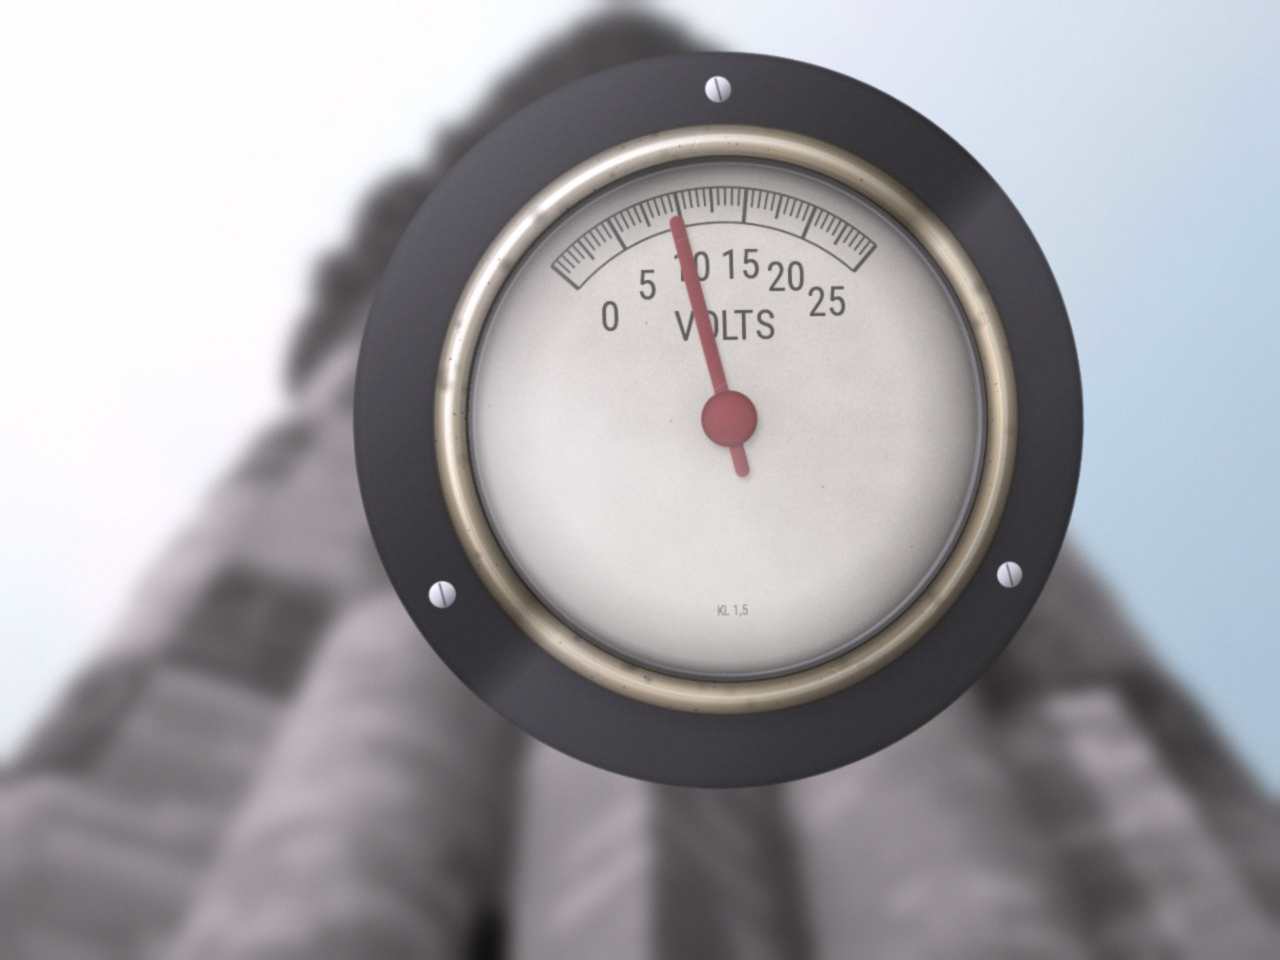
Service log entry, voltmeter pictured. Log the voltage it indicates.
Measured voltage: 9.5 V
